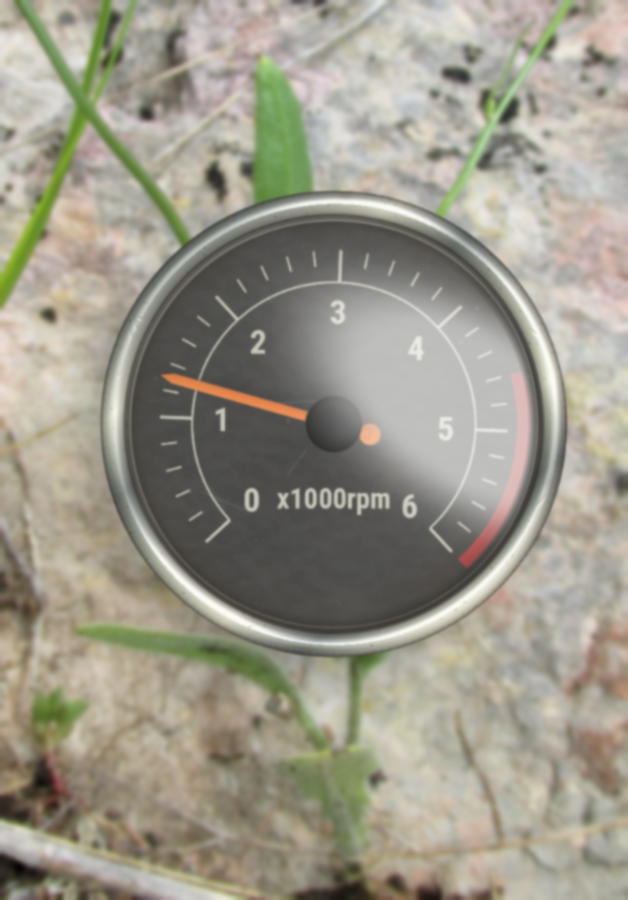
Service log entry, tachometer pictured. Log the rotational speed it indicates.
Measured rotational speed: 1300 rpm
